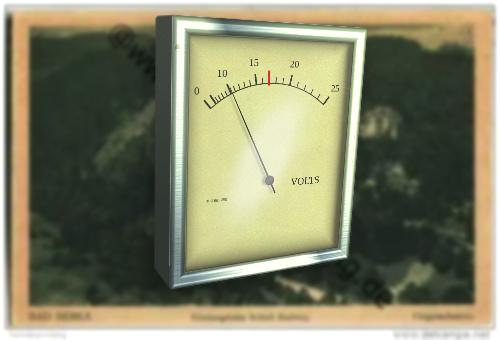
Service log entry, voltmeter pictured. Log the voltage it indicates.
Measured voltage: 10 V
